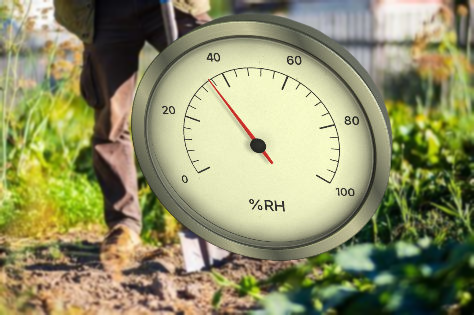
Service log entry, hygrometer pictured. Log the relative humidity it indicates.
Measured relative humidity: 36 %
